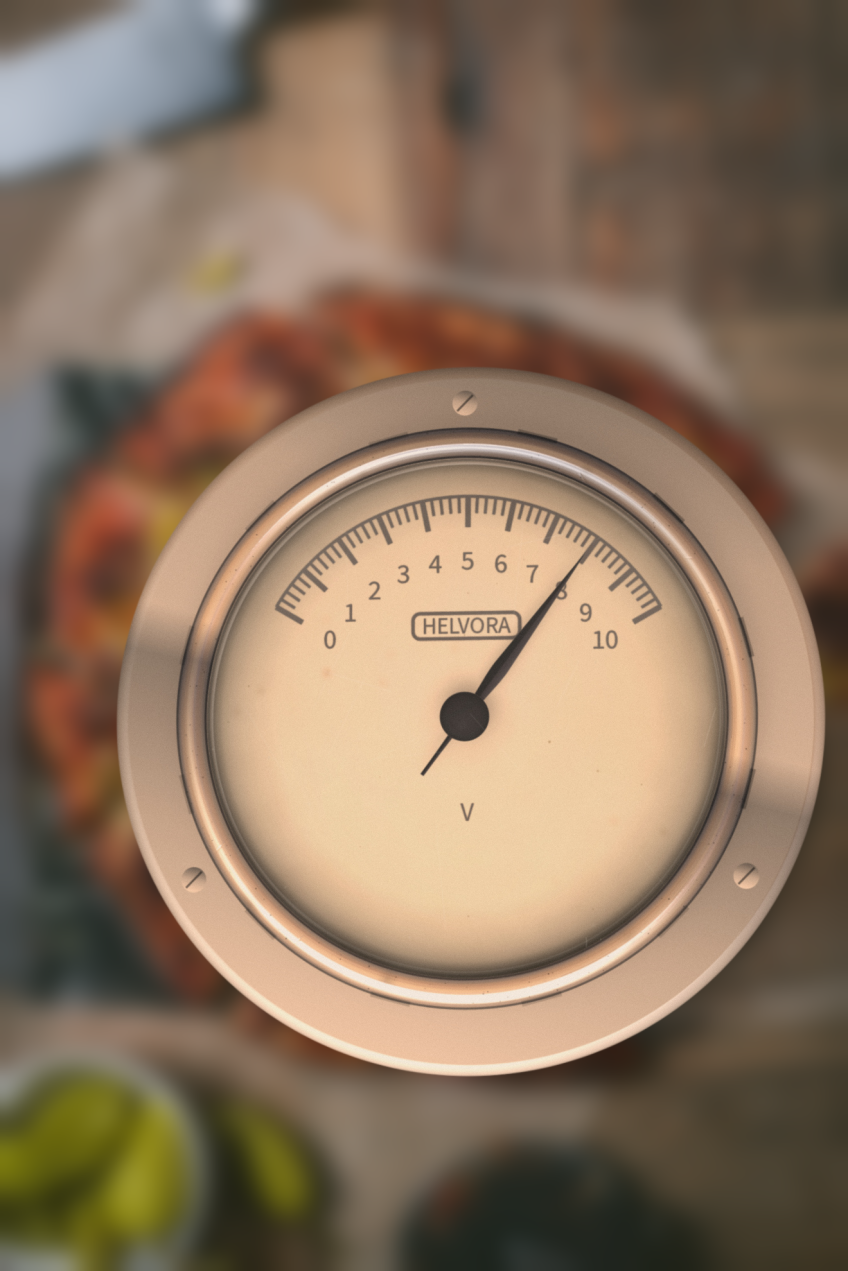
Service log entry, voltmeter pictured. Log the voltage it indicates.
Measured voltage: 8 V
